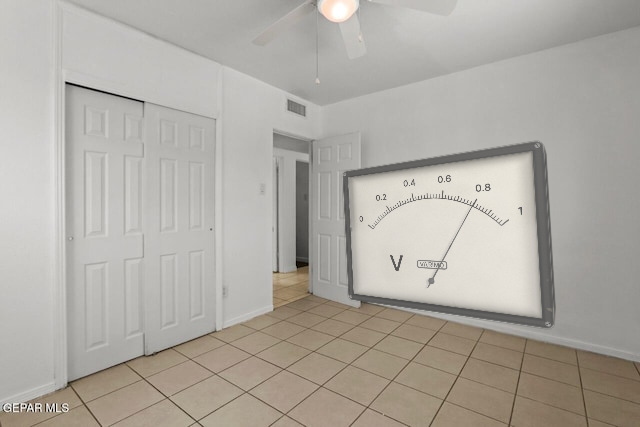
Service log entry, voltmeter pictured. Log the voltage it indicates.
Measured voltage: 0.8 V
